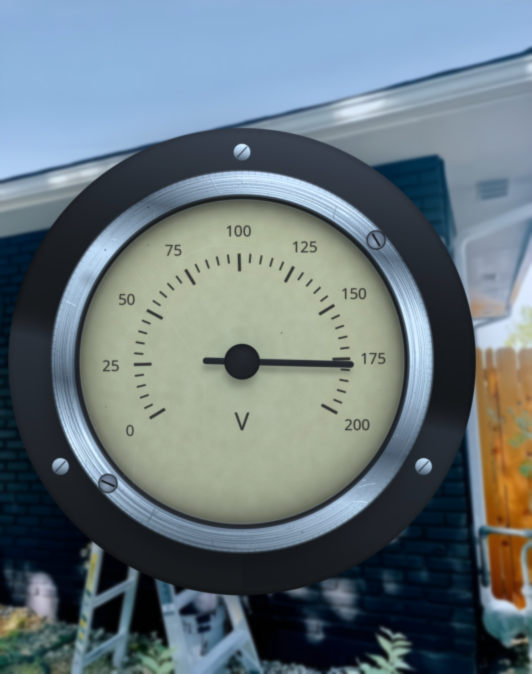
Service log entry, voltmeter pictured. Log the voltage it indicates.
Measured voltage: 177.5 V
